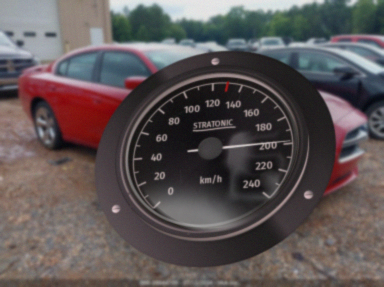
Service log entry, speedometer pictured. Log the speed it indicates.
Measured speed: 200 km/h
